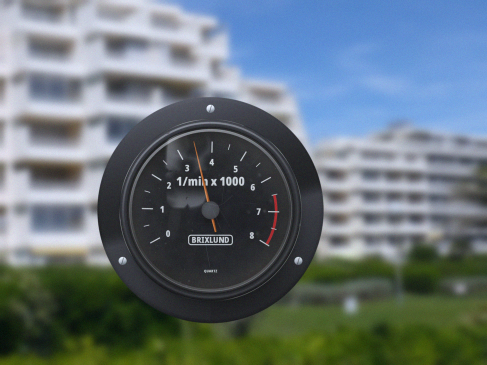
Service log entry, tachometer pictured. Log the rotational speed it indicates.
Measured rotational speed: 3500 rpm
